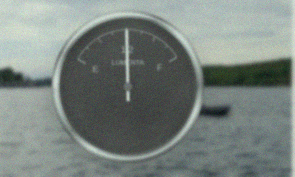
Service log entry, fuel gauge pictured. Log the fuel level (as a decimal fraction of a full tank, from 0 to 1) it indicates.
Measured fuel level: 0.5
